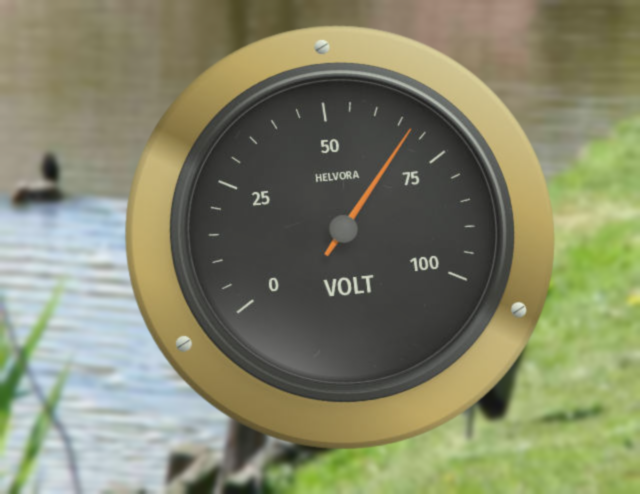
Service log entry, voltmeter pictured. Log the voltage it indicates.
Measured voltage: 67.5 V
